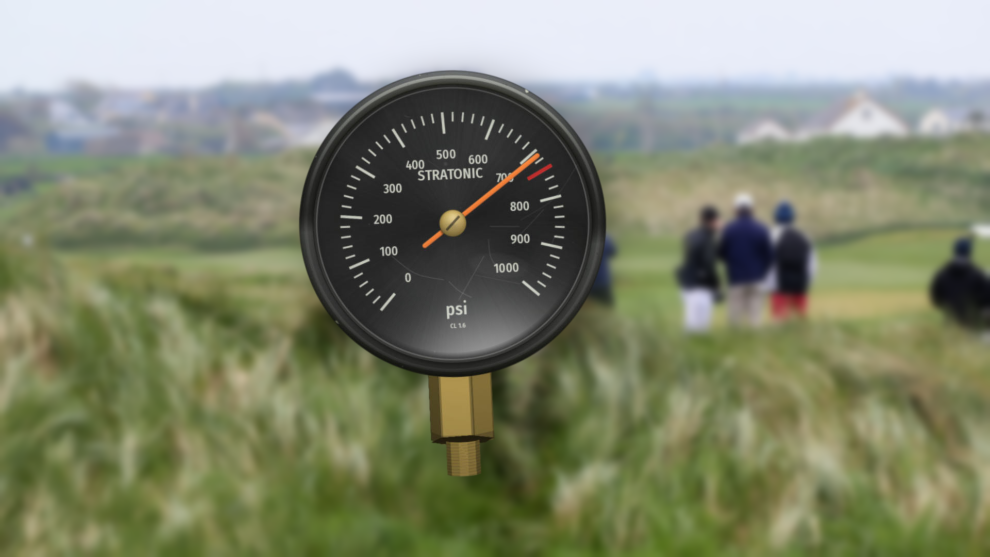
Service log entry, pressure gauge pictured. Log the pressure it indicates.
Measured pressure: 710 psi
